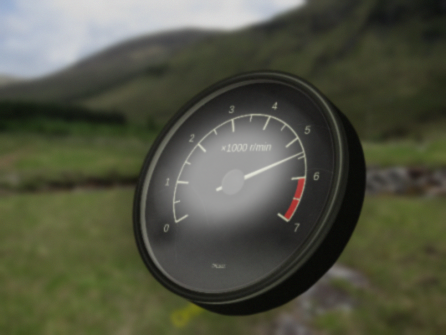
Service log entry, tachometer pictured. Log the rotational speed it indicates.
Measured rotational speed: 5500 rpm
